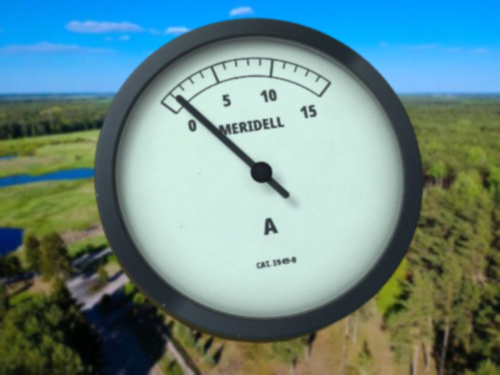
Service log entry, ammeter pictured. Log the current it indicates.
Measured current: 1 A
